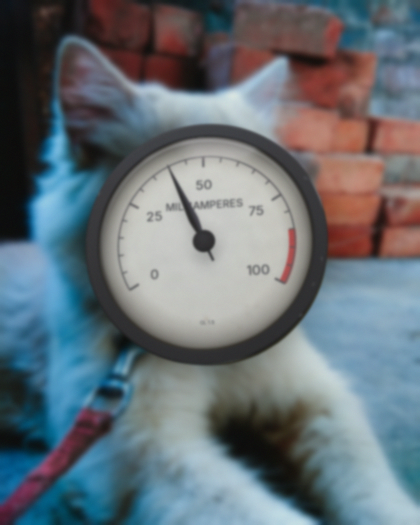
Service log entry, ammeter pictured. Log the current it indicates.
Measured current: 40 mA
